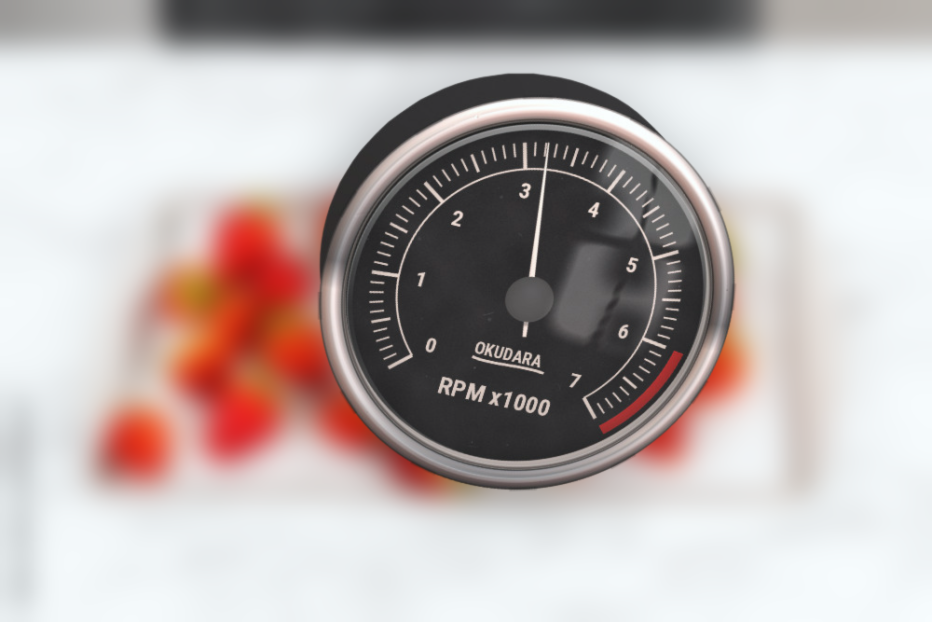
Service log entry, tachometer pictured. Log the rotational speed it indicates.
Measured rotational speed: 3200 rpm
